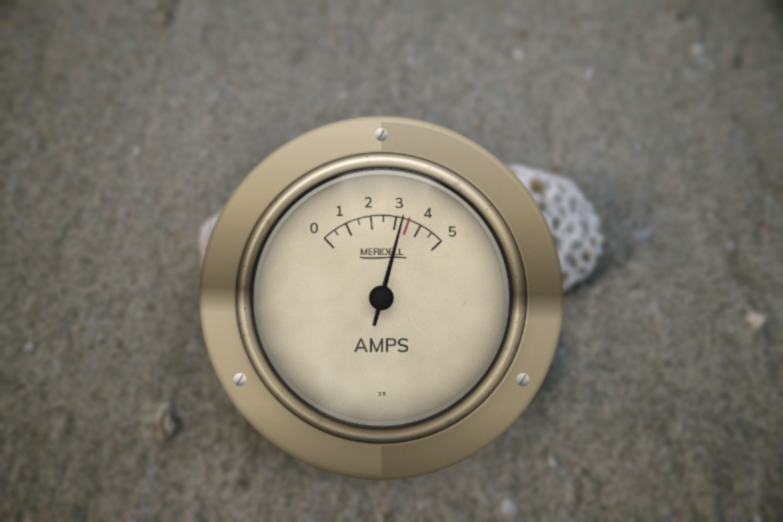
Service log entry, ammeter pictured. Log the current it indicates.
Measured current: 3.25 A
